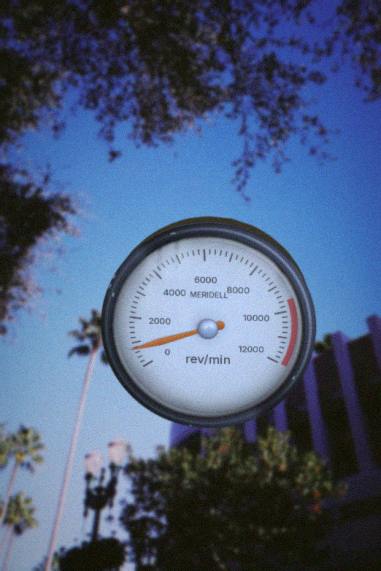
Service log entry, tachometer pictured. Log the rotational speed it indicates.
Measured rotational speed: 800 rpm
